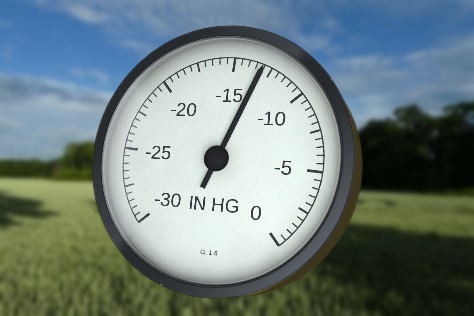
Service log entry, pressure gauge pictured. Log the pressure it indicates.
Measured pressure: -13 inHg
